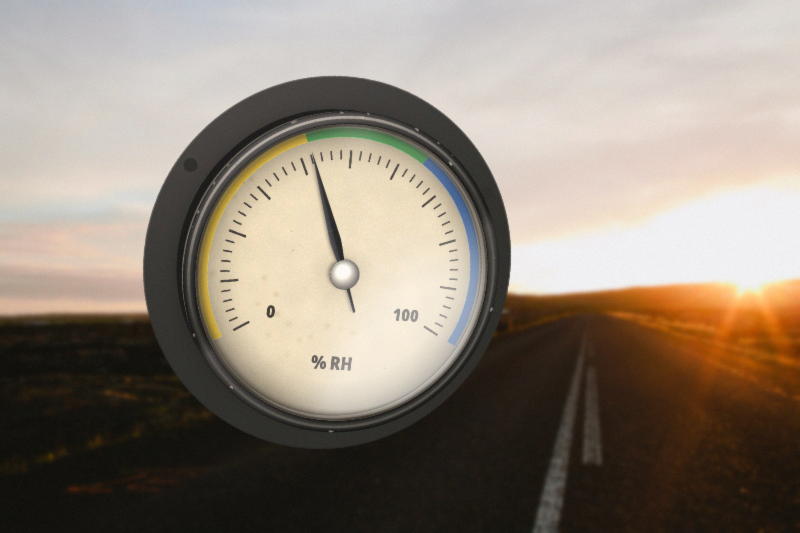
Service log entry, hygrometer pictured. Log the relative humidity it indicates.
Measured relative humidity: 42 %
